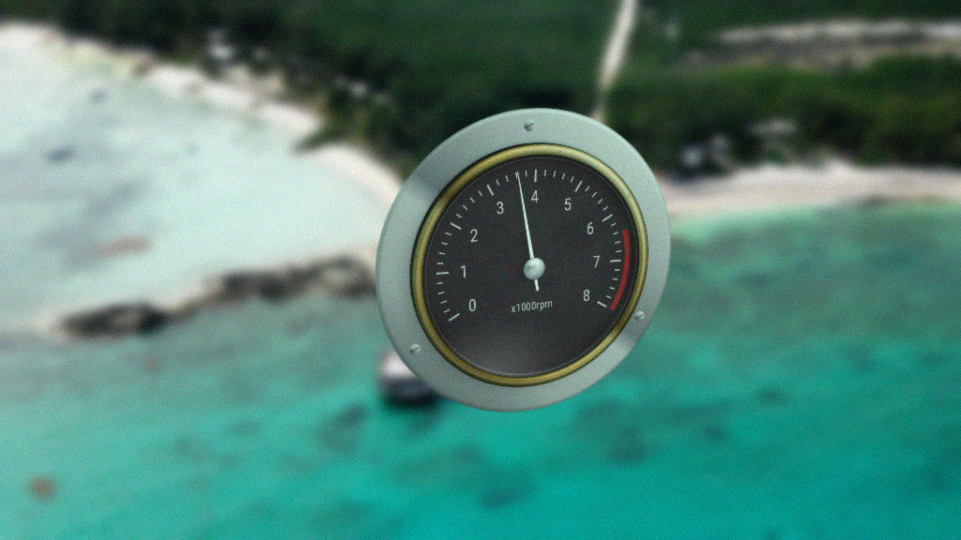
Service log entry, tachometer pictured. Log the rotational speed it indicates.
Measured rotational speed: 3600 rpm
